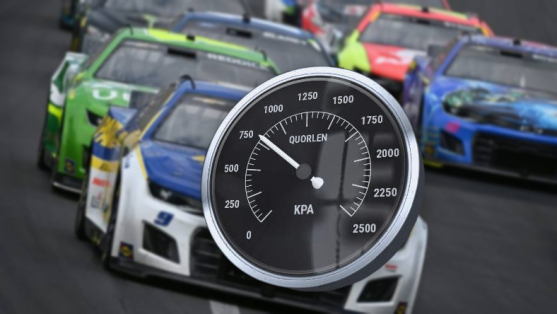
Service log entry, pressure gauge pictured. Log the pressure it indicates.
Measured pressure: 800 kPa
